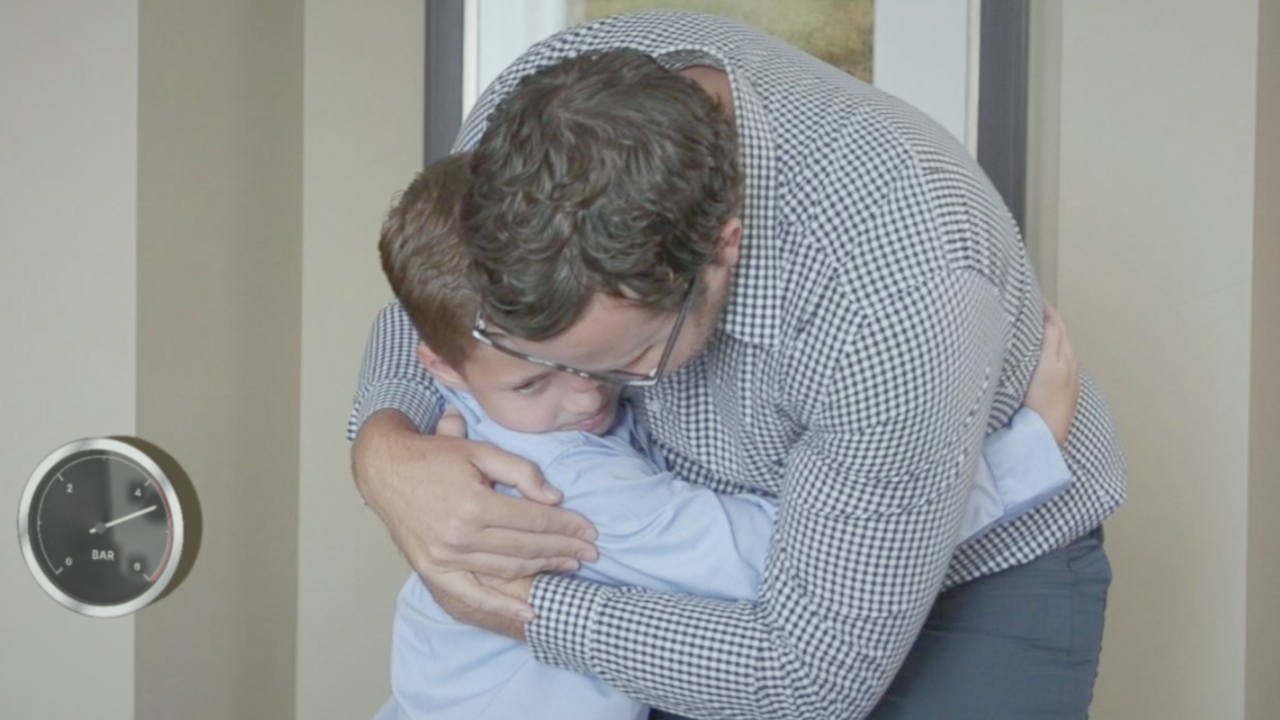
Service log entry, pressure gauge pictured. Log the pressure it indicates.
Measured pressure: 4.5 bar
